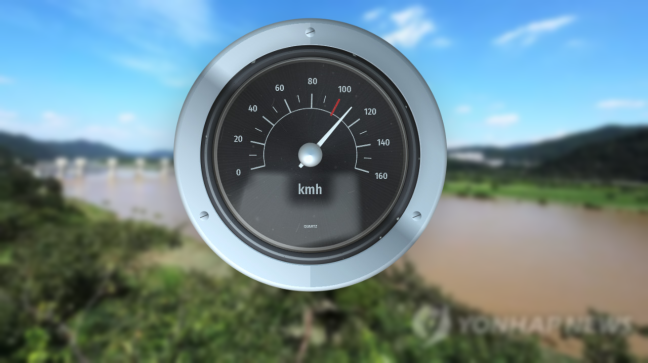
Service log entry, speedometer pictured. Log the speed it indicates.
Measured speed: 110 km/h
